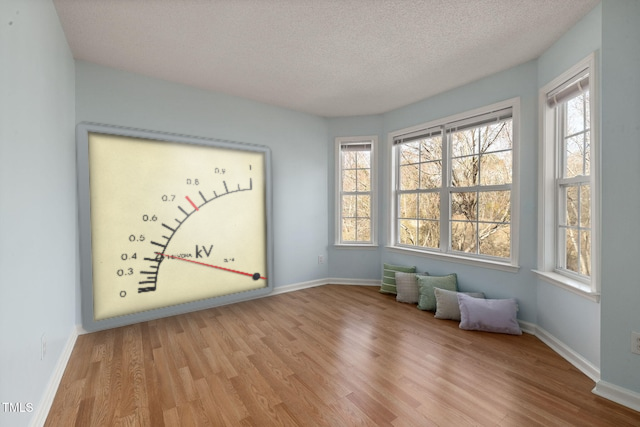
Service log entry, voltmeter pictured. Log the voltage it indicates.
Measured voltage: 0.45 kV
